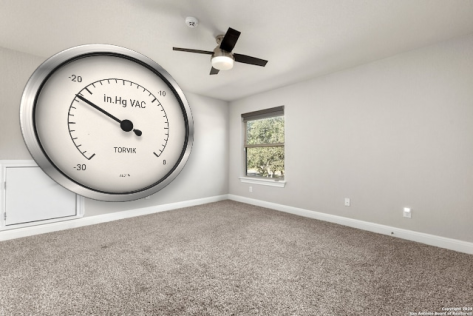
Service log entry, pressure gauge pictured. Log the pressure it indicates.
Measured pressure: -21.5 inHg
